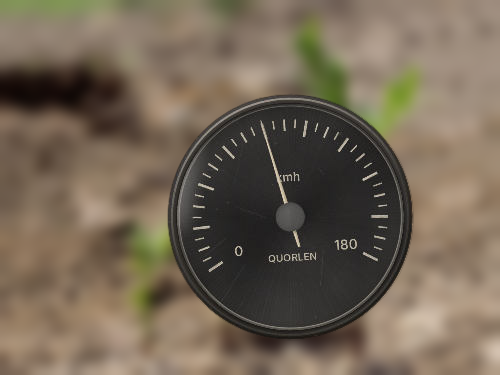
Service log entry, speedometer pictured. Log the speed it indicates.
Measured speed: 80 km/h
